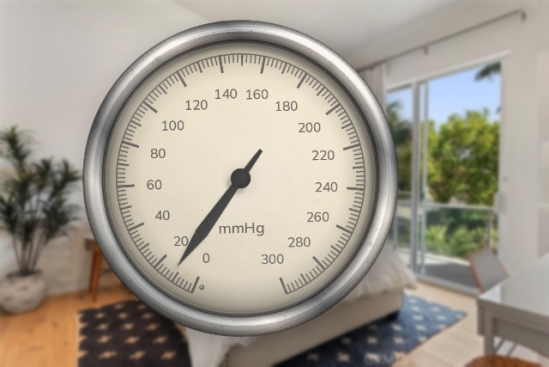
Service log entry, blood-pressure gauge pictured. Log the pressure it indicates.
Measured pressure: 12 mmHg
